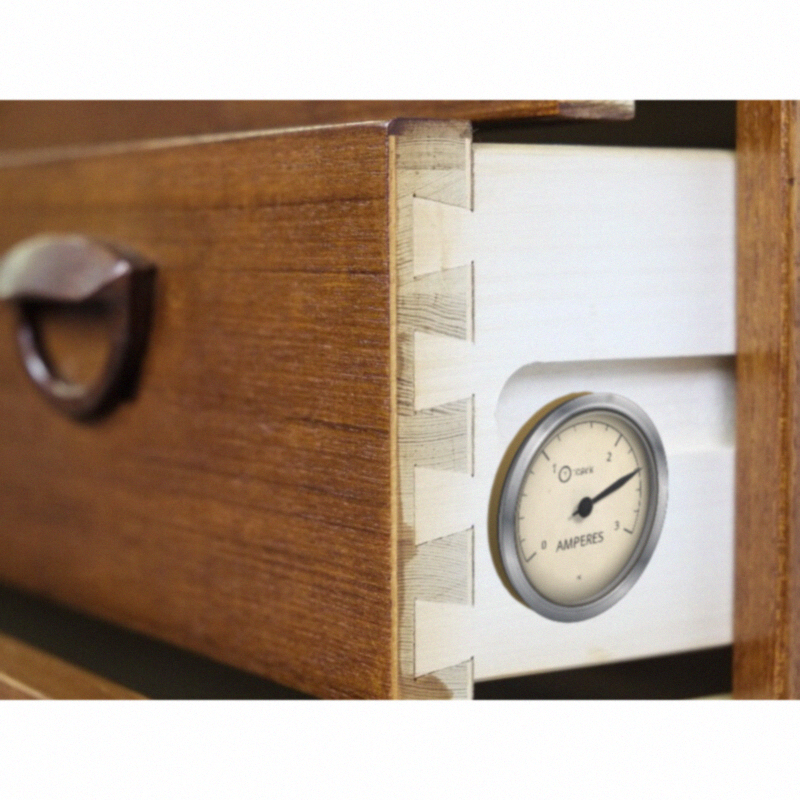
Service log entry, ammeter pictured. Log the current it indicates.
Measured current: 2.4 A
